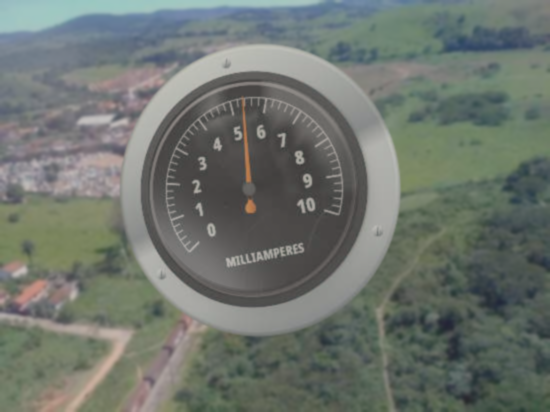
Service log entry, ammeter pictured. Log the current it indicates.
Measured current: 5.4 mA
